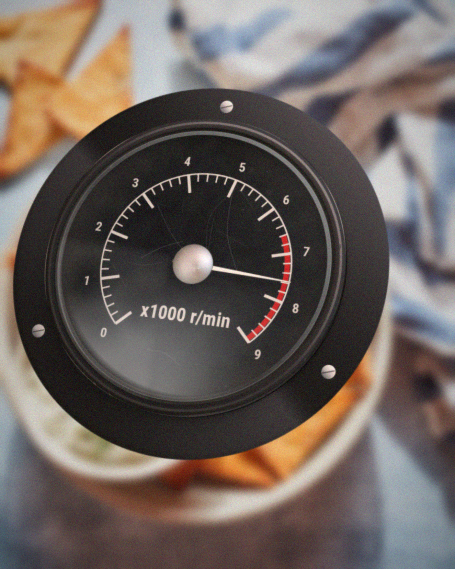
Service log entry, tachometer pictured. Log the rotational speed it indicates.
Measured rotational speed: 7600 rpm
